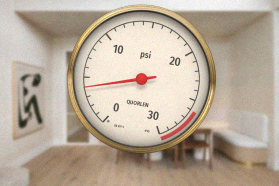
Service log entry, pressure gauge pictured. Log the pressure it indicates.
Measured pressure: 4 psi
